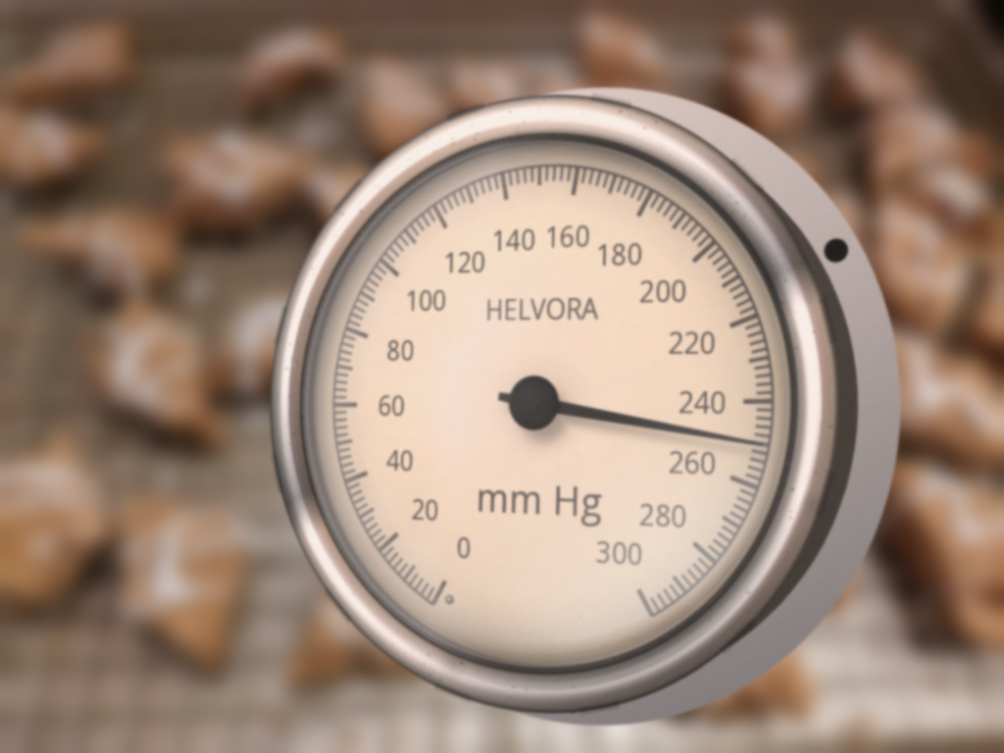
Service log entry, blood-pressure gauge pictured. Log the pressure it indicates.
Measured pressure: 250 mmHg
